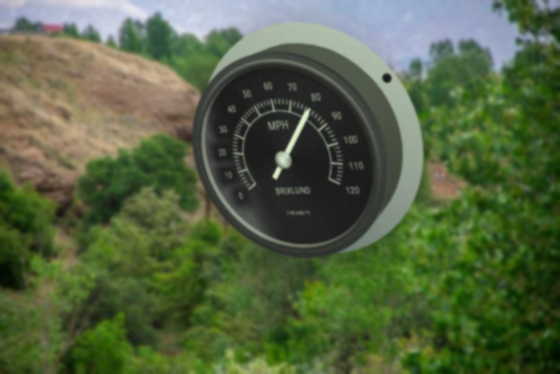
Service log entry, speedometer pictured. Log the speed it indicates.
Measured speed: 80 mph
